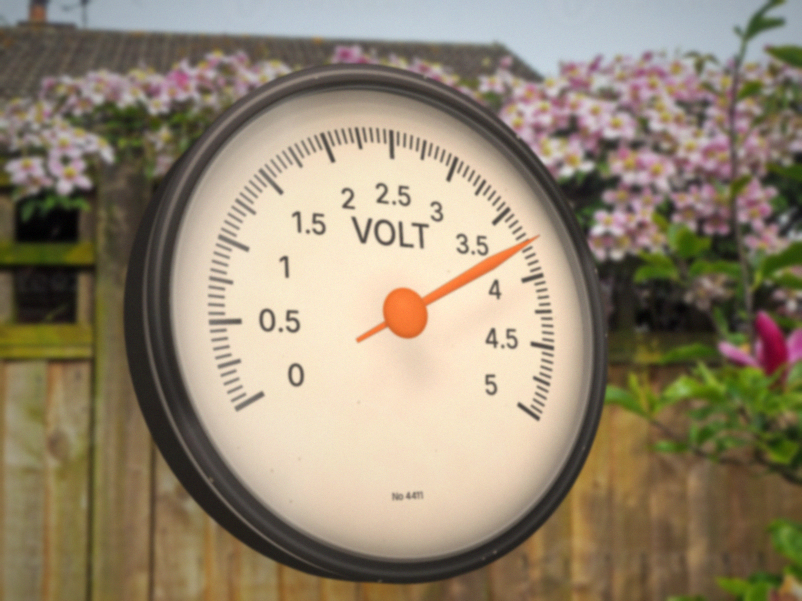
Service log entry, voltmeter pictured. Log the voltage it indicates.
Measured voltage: 3.75 V
